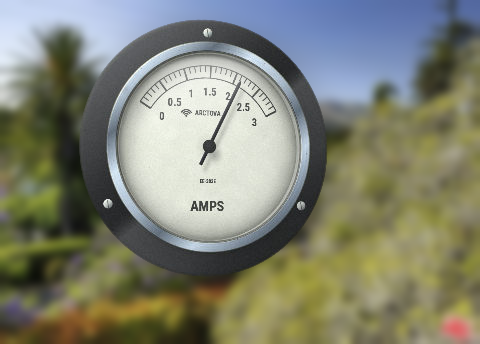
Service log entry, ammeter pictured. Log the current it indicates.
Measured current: 2.1 A
